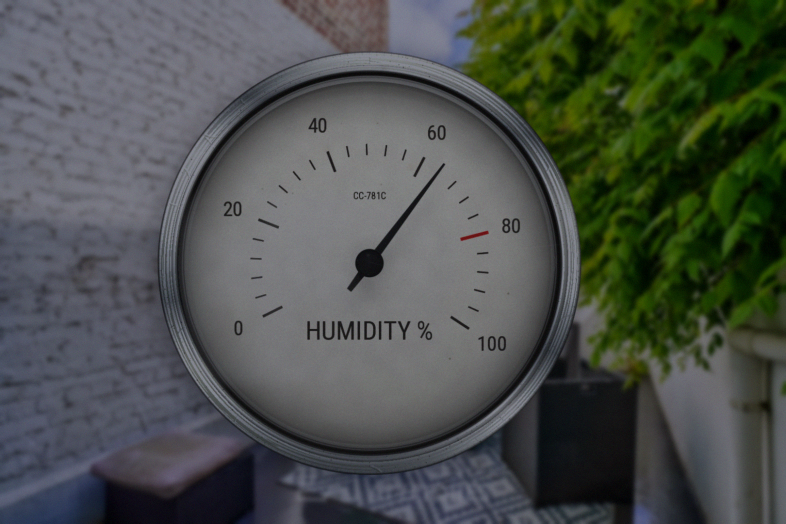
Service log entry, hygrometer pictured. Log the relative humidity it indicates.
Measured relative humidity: 64 %
